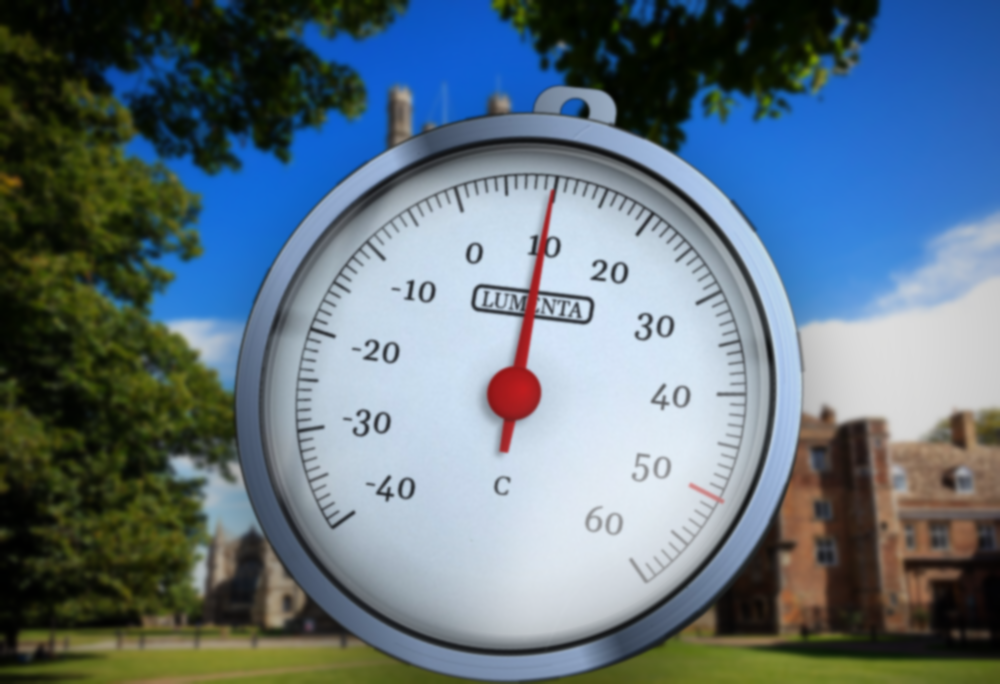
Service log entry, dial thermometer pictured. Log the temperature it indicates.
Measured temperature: 10 °C
